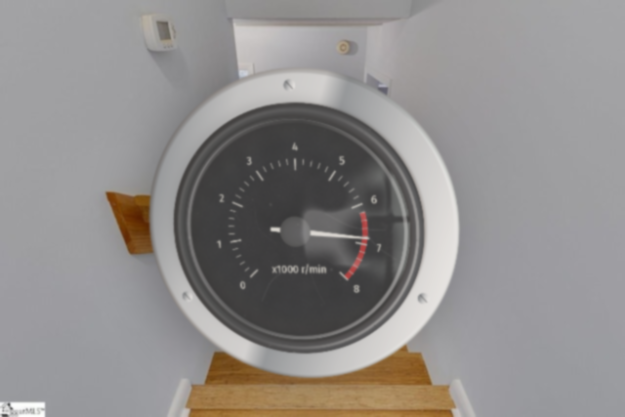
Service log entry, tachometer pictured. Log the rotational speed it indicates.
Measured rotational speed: 6800 rpm
